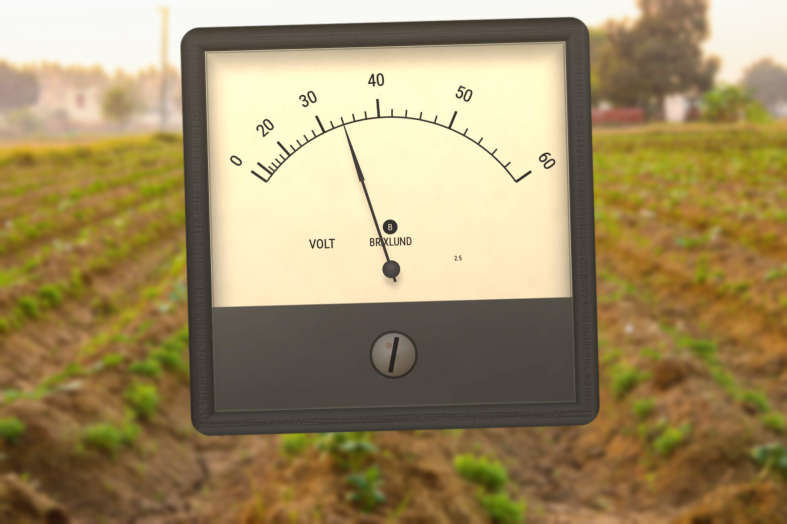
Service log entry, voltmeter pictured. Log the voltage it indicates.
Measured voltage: 34 V
